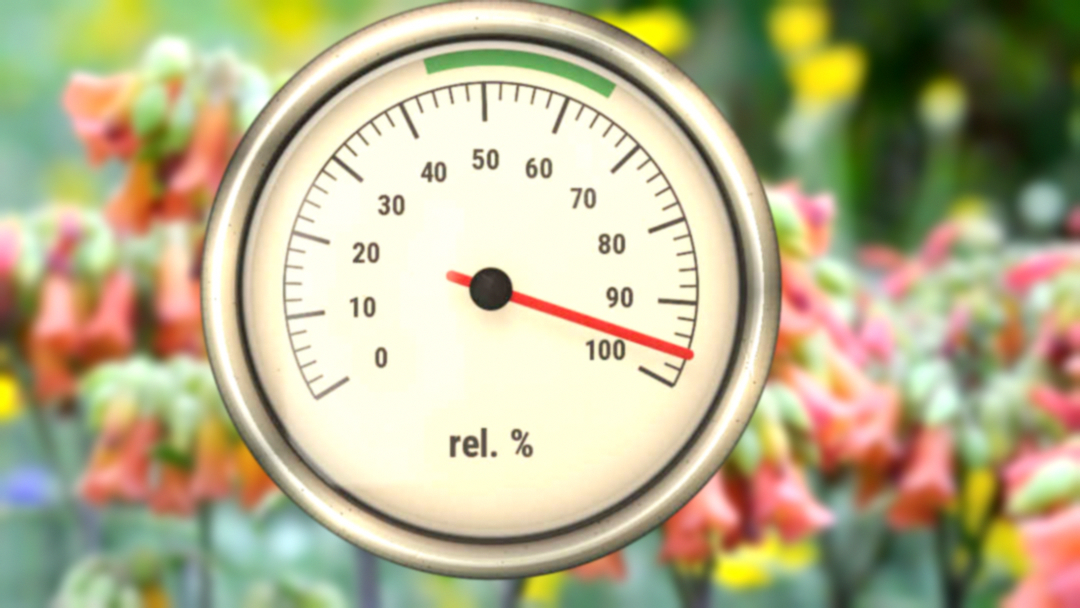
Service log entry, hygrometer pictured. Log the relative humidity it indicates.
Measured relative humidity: 96 %
